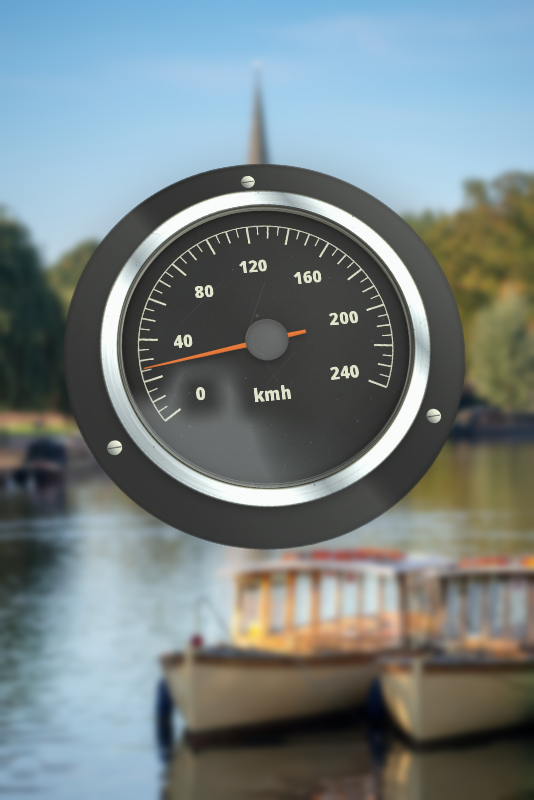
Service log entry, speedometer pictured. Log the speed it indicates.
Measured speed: 25 km/h
